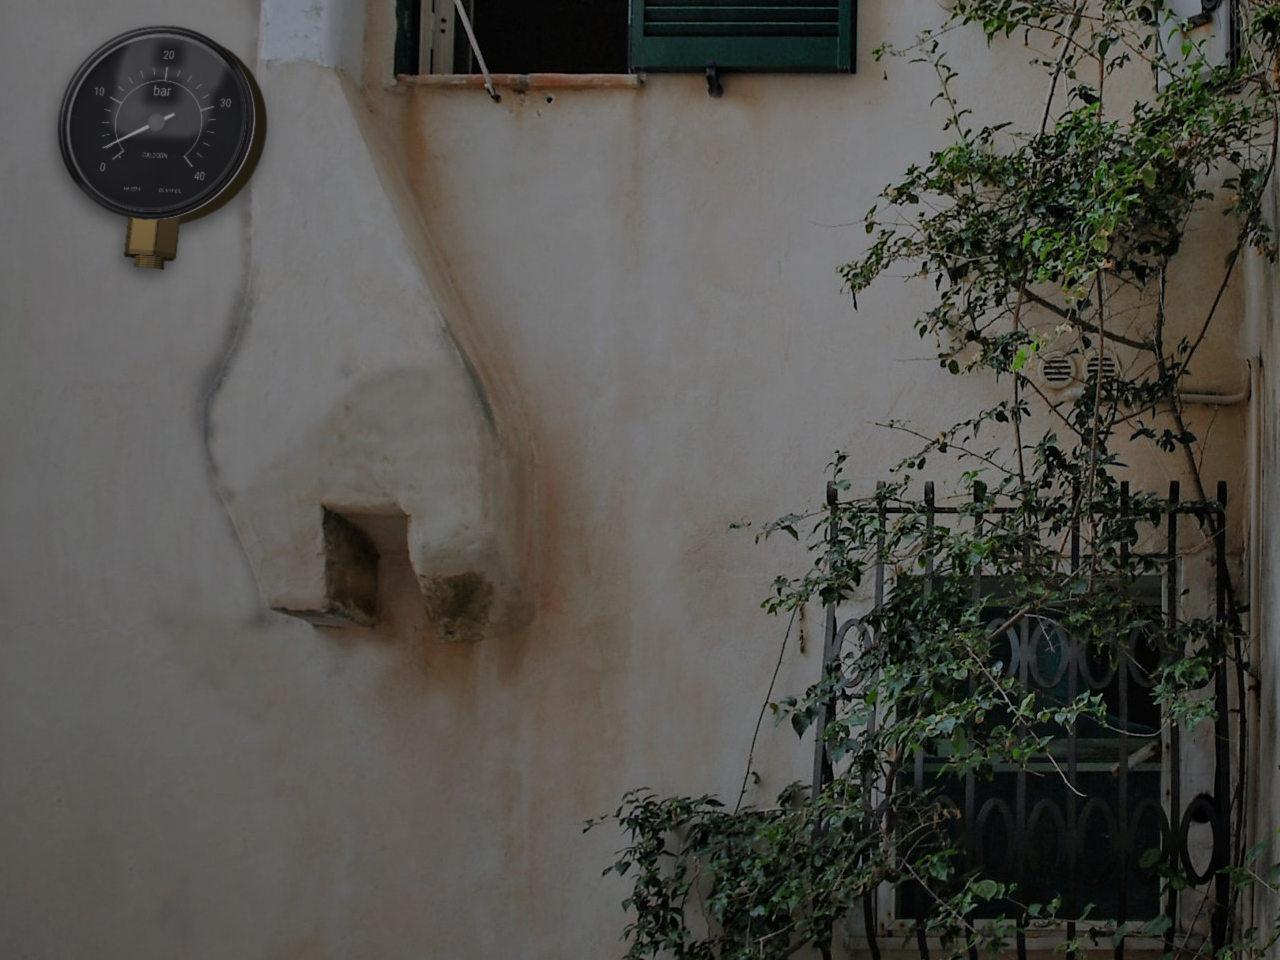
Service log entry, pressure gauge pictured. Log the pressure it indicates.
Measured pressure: 2 bar
